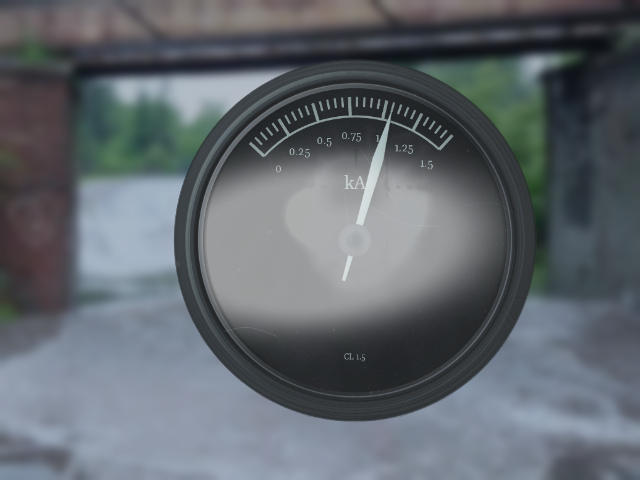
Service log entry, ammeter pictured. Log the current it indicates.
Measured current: 1.05 kA
